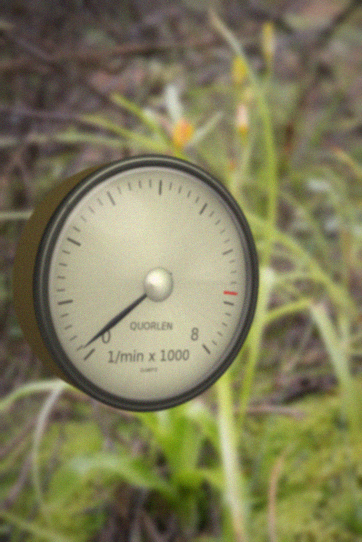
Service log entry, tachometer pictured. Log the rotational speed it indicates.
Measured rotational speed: 200 rpm
